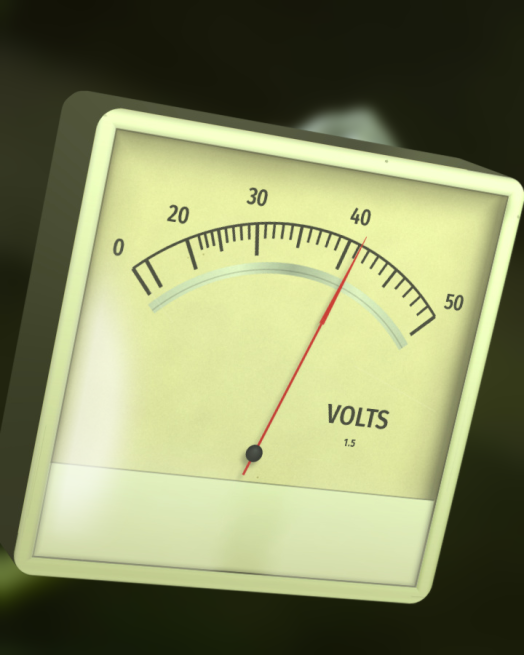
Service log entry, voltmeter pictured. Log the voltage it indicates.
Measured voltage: 41 V
